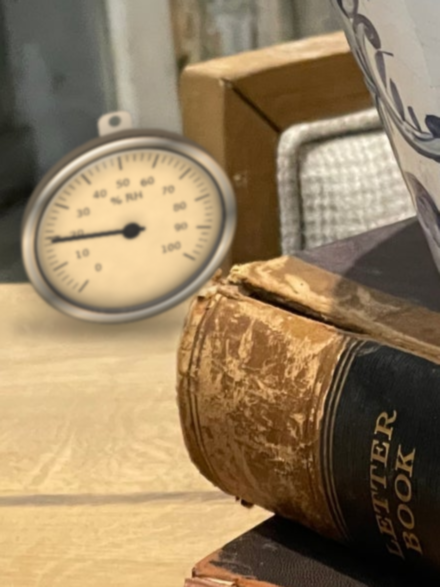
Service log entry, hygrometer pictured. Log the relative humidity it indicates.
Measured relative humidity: 20 %
